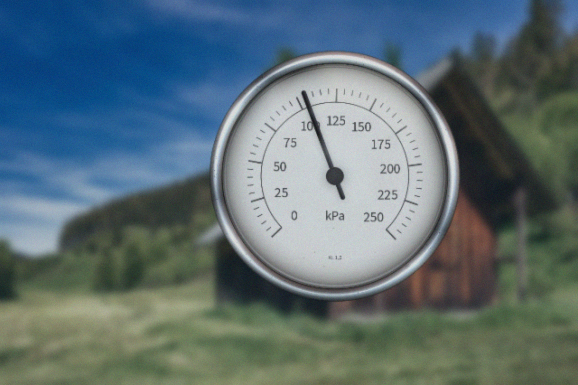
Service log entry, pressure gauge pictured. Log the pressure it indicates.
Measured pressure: 105 kPa
